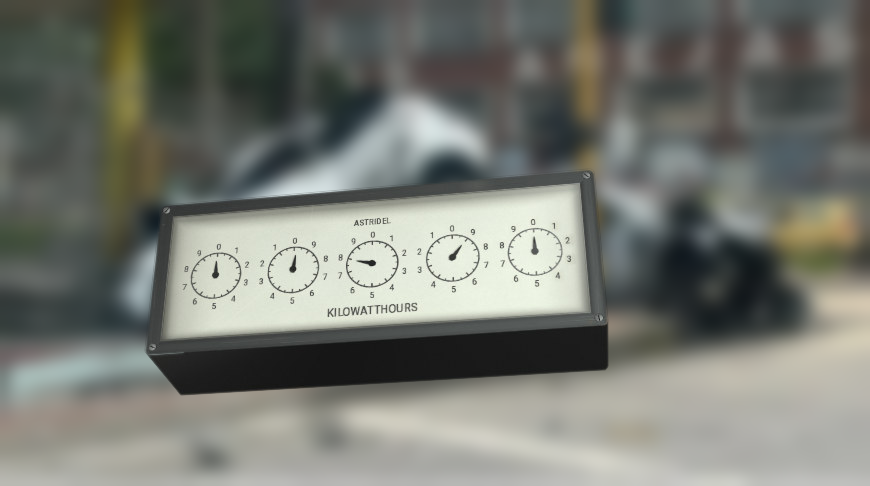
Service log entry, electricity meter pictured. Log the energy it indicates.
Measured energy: 99790 kWh
